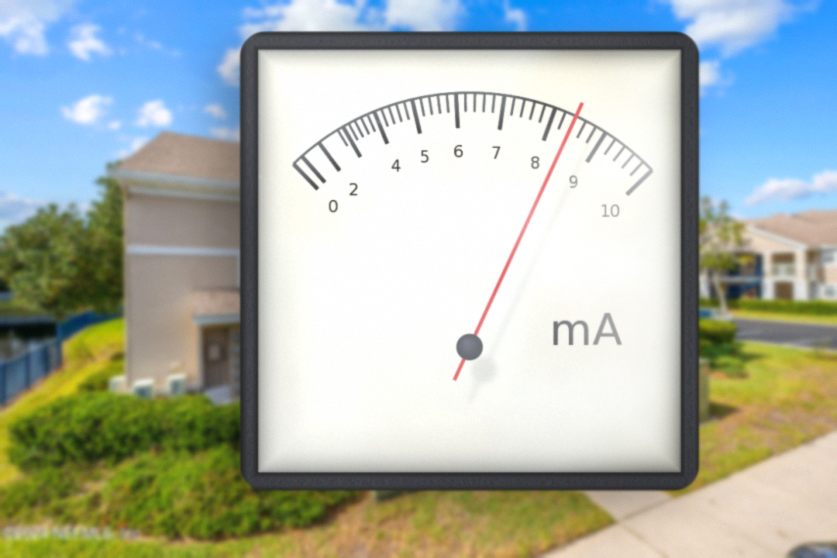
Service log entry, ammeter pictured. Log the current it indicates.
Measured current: 8.4 mA
